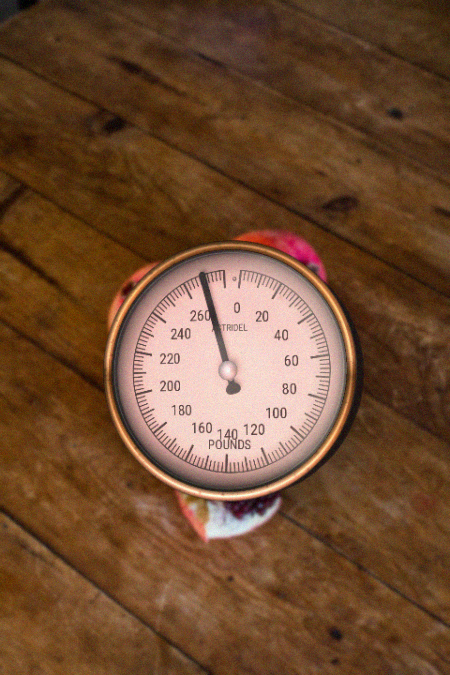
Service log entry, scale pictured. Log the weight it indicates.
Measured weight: 270 lb
